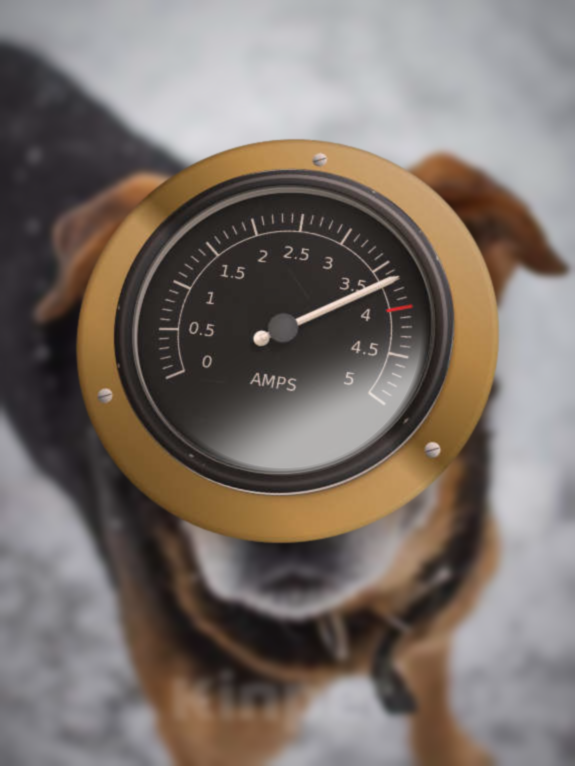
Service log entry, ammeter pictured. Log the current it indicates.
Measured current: 3.7 A
